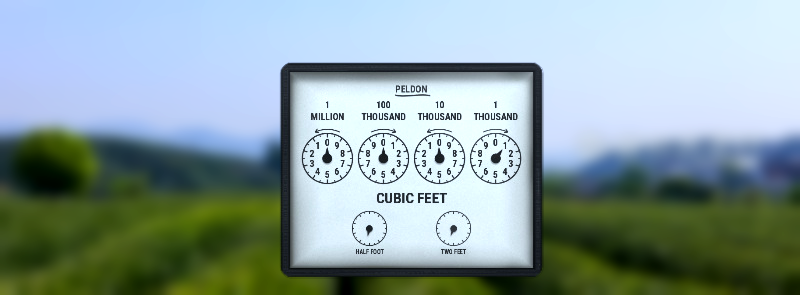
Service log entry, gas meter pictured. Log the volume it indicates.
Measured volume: 100 ft³
